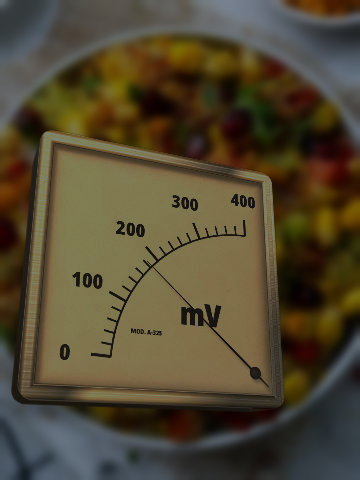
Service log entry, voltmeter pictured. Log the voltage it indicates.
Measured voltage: 180 mV
